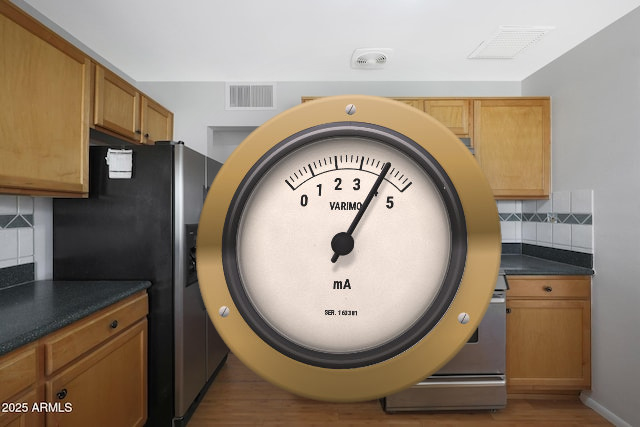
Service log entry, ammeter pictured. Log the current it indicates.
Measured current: 4 mA
